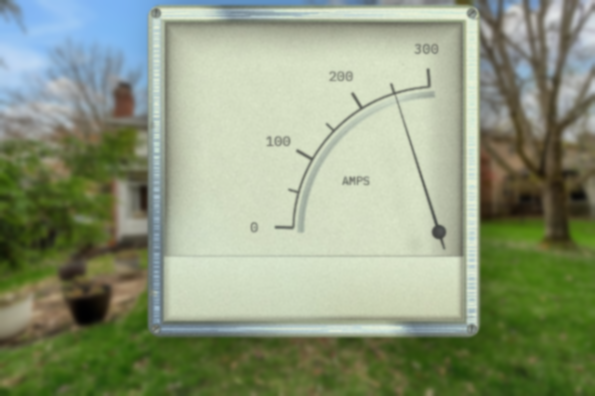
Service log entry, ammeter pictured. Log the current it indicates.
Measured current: 250 A
